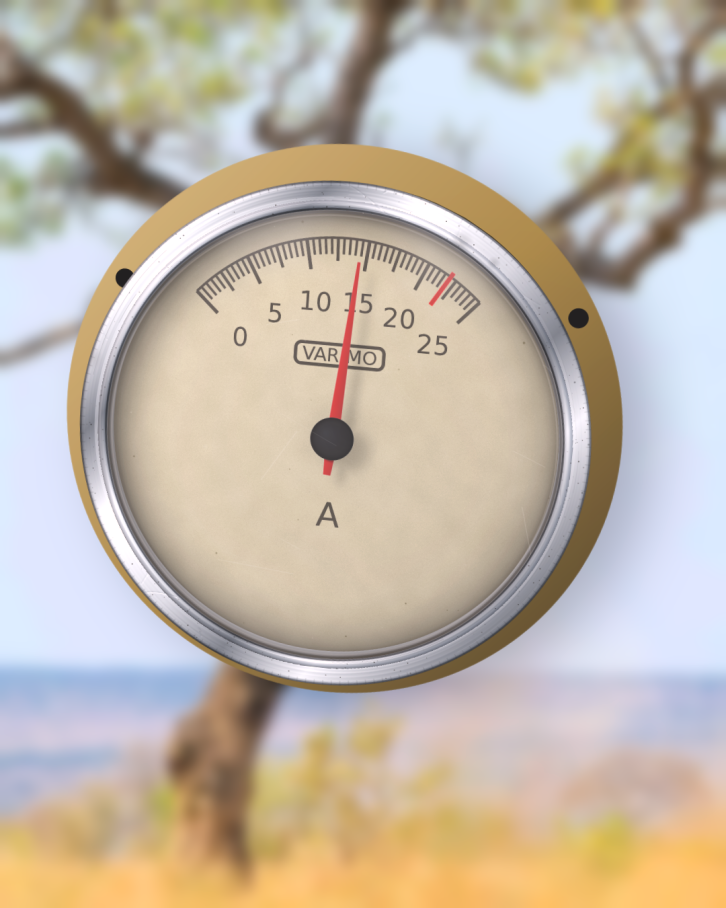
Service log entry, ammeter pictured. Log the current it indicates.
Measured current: 14.5 A
